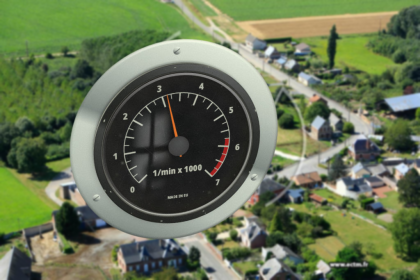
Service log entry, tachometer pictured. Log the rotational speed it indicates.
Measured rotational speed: 3125 rpm
